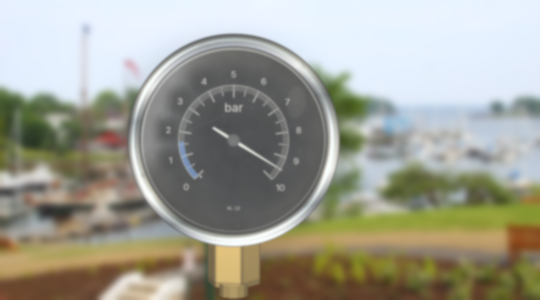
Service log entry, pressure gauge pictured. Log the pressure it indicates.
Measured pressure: 9.5 bar
